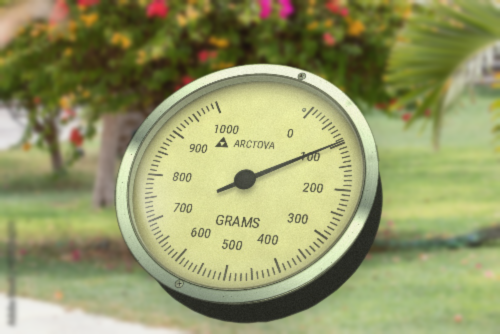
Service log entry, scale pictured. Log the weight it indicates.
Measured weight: 100 g
